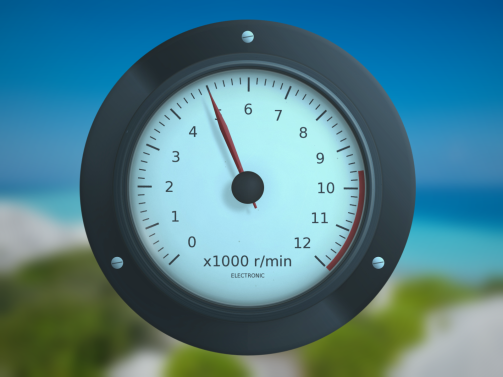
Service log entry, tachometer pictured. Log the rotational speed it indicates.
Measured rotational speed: 5000 rpm
